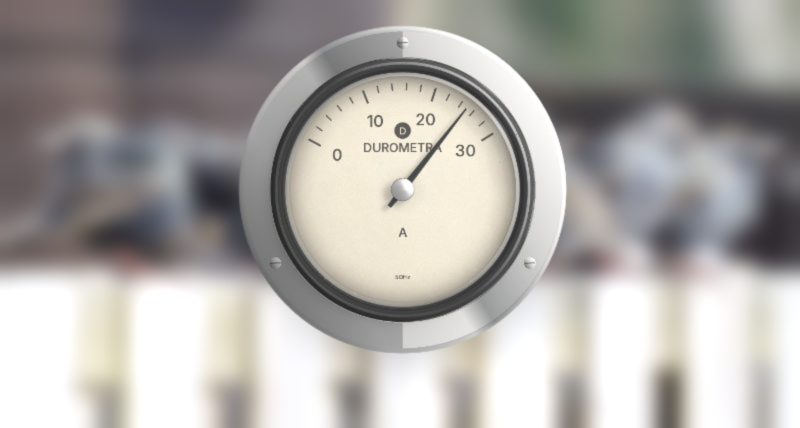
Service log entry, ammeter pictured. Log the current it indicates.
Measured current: 25 A
